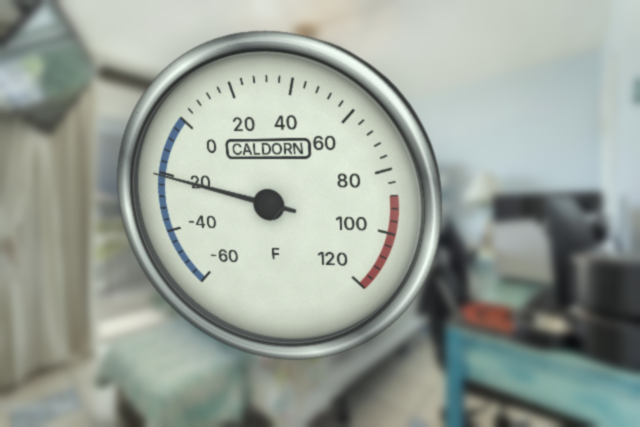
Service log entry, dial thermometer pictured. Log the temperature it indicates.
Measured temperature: -20 °F
